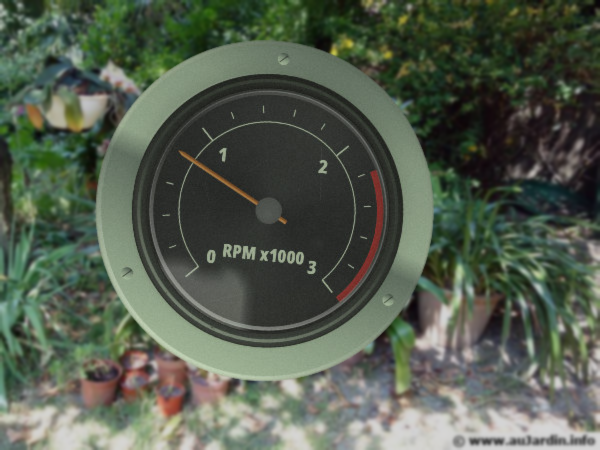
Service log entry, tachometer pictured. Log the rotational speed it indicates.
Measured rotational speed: 800 rpm
